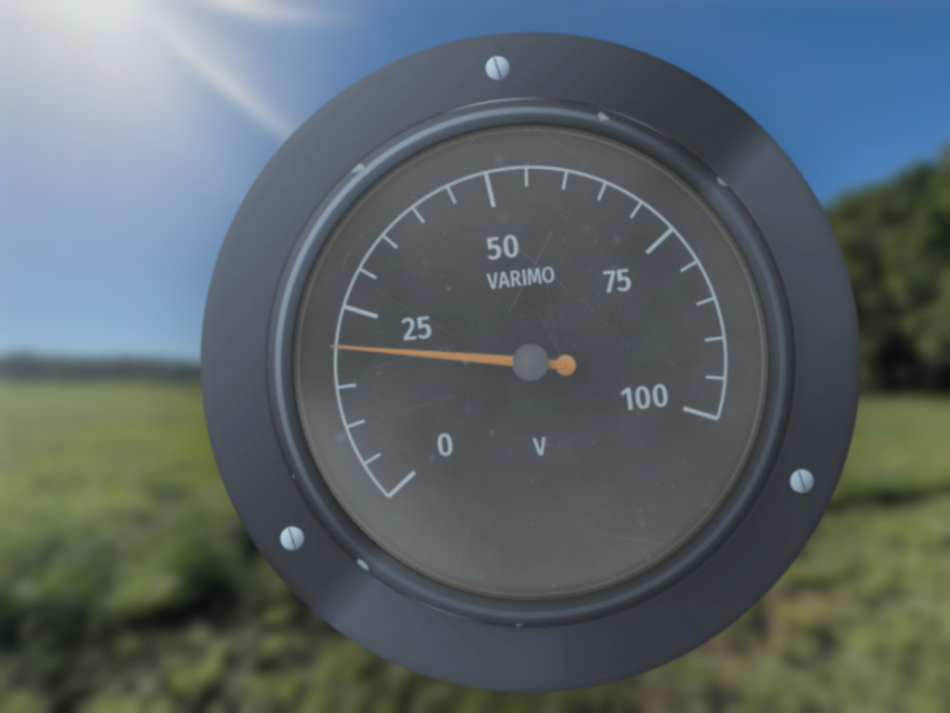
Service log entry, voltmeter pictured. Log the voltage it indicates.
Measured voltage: 20 V
